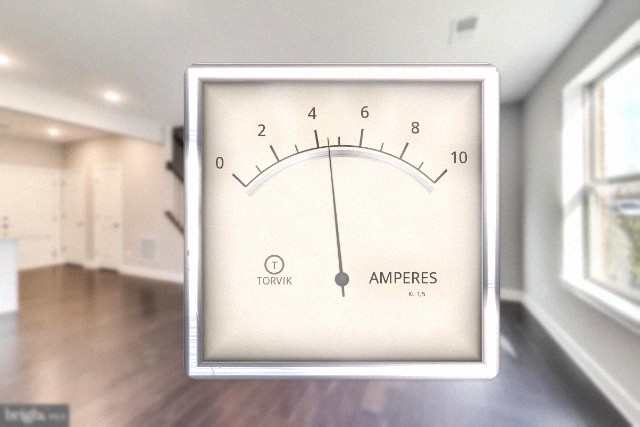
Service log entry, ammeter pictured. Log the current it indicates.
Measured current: 4.5 A
